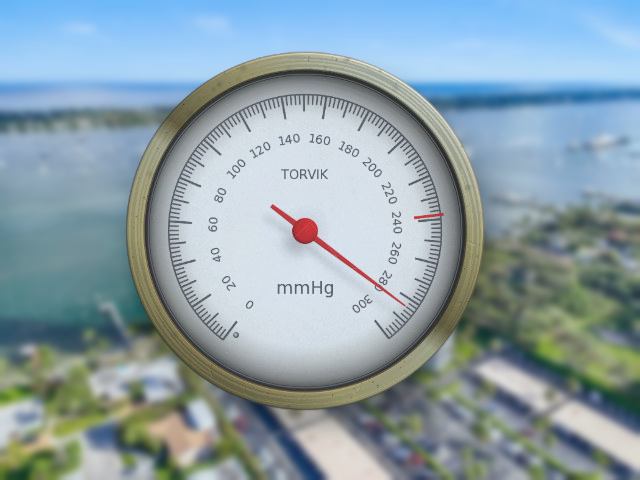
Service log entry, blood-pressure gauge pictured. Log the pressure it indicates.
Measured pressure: 284 mmHg
